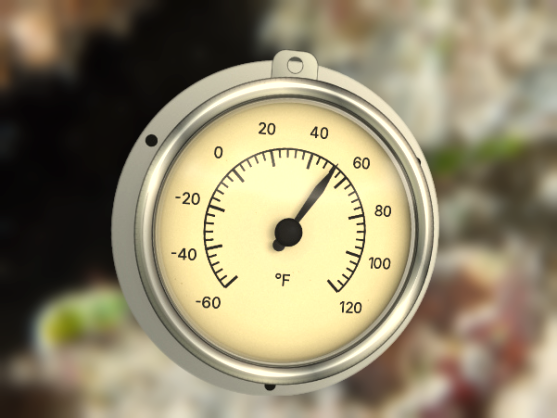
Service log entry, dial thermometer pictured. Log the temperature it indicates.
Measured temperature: 52 °F
